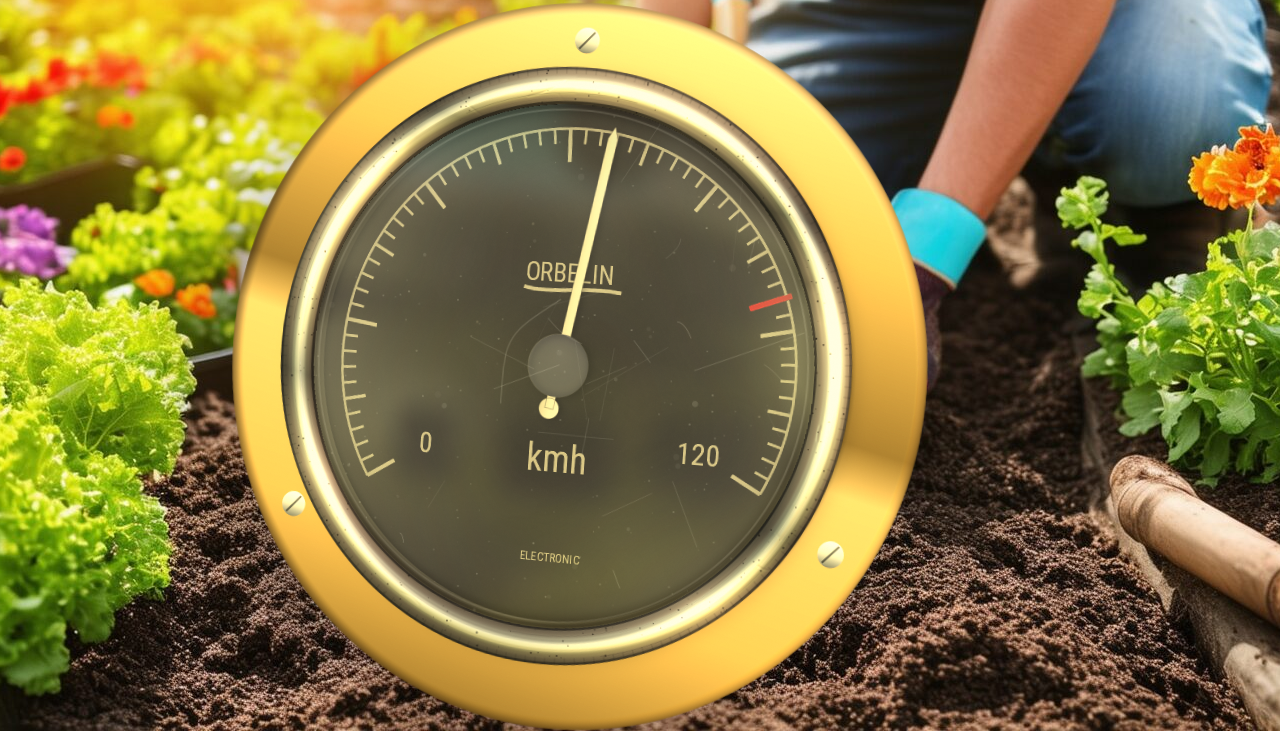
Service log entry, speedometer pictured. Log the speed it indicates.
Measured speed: 66 km/h
